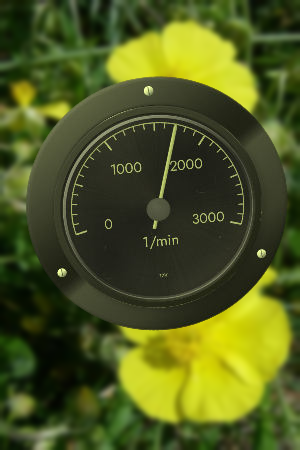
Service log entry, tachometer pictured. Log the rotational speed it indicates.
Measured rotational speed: 1700 rpm
